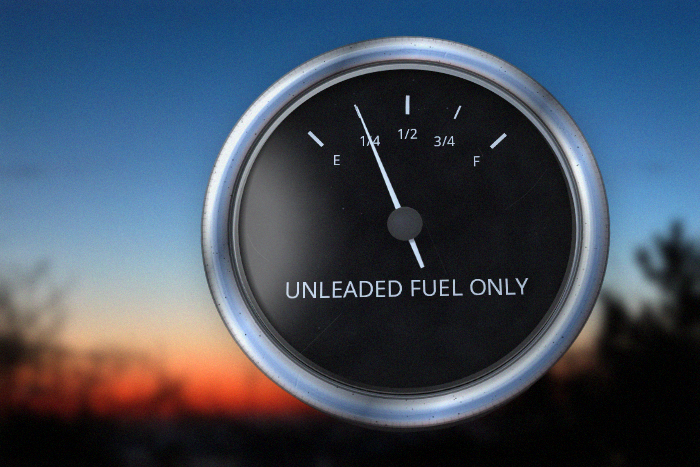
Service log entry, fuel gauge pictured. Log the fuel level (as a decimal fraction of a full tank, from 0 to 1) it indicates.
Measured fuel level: 0.25
